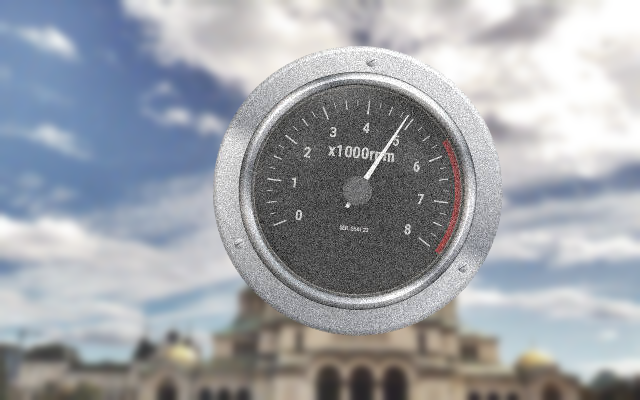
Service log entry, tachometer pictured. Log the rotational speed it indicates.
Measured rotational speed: 4875 rpm
